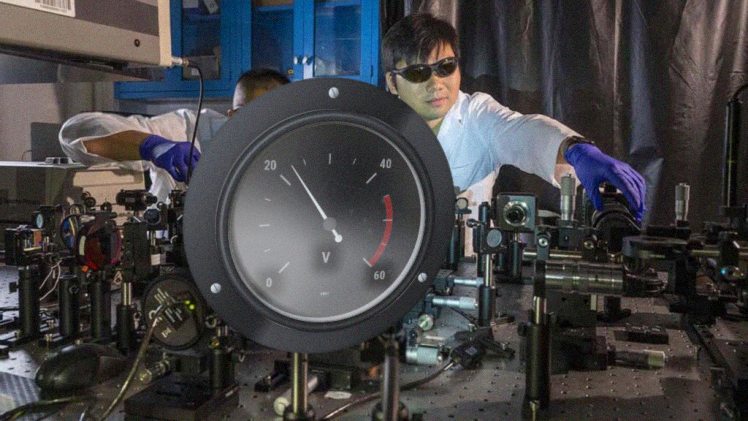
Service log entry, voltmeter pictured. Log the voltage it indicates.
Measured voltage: 22.5 V
